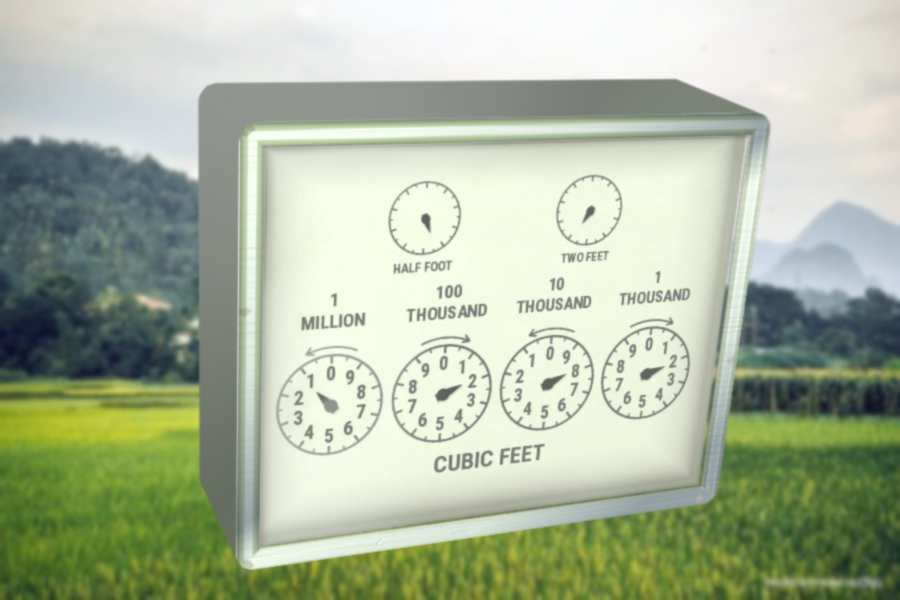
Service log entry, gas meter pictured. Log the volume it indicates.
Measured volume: 118200 ft³
